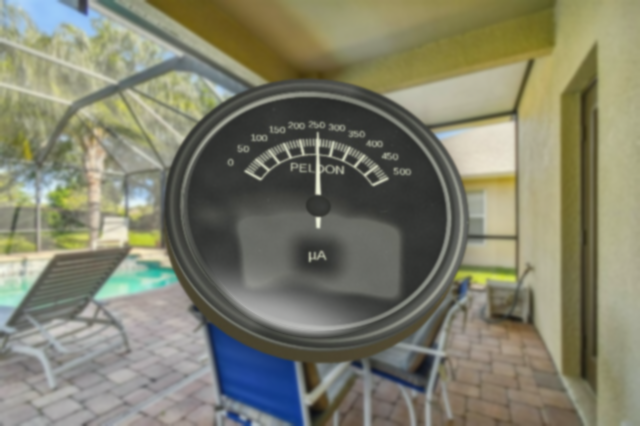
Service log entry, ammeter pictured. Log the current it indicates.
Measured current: 250 µA
